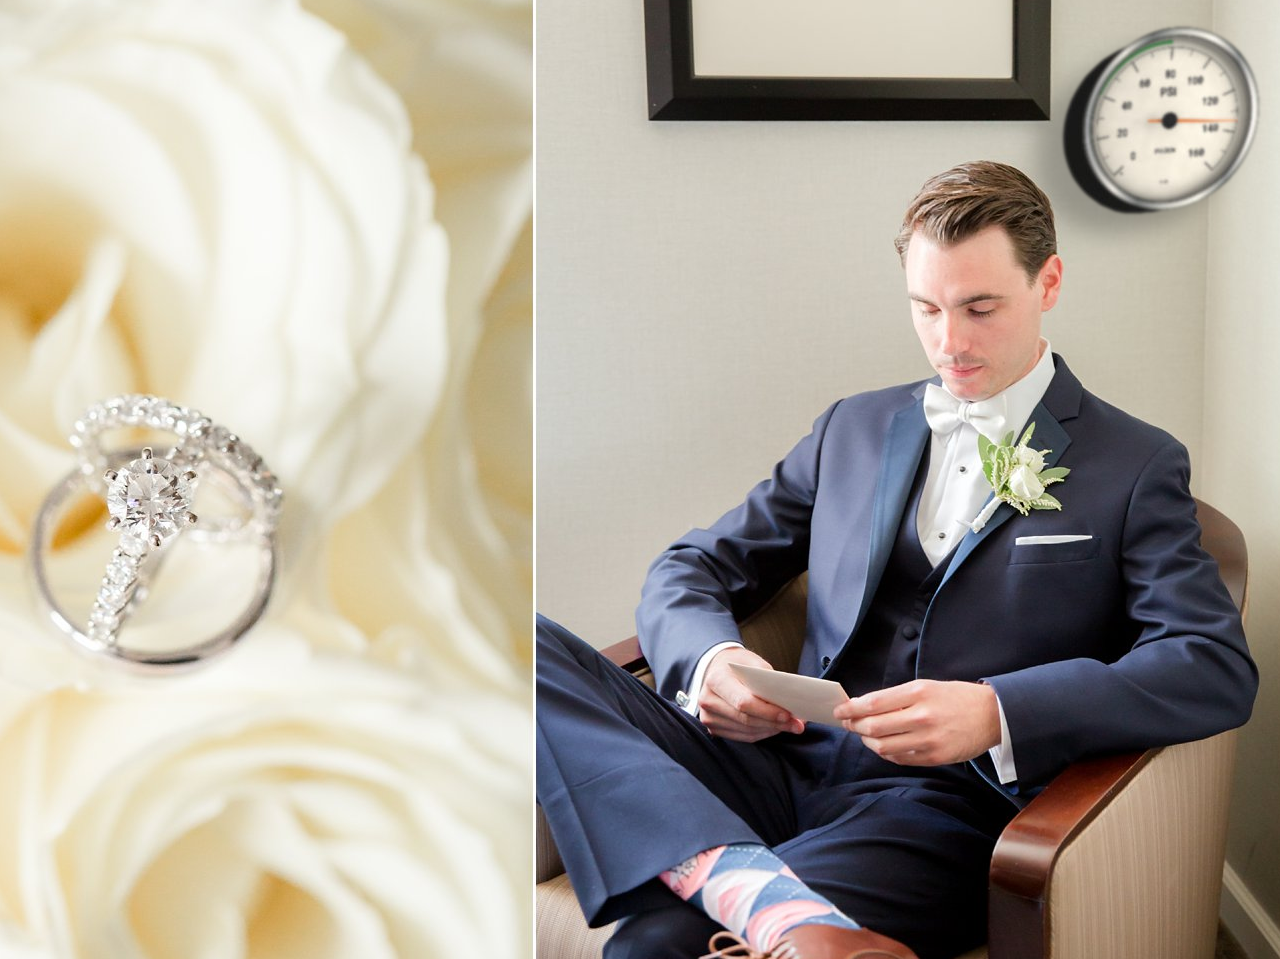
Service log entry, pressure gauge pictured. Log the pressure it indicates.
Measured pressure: 135 psi
